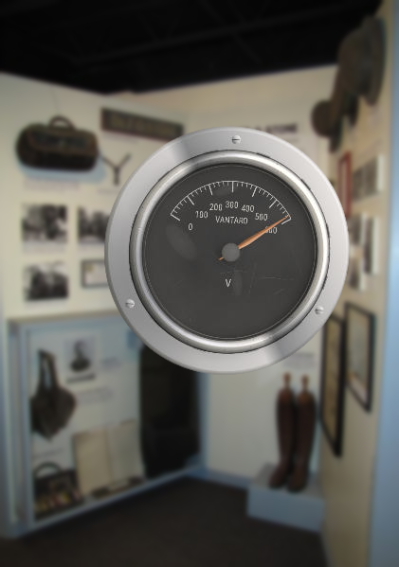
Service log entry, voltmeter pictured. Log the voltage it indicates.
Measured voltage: 580 V
